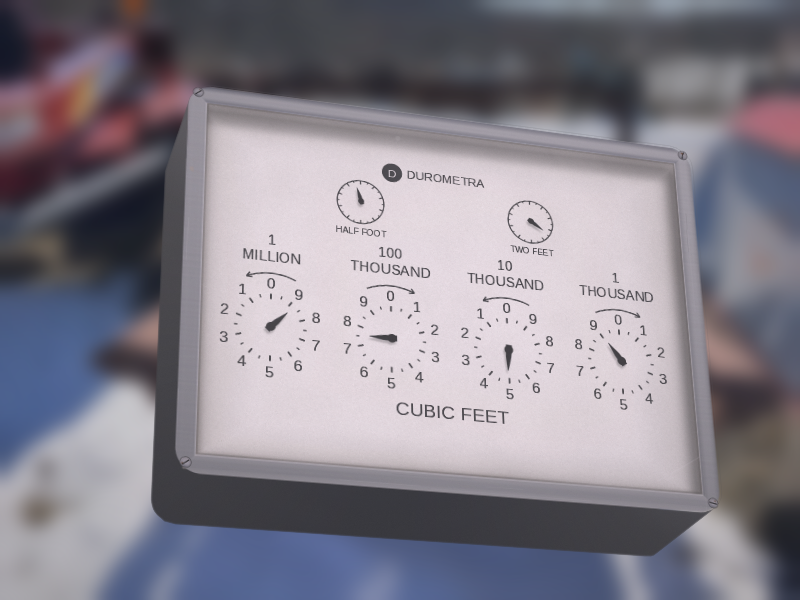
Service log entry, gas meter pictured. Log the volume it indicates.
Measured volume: 874900 ft³
